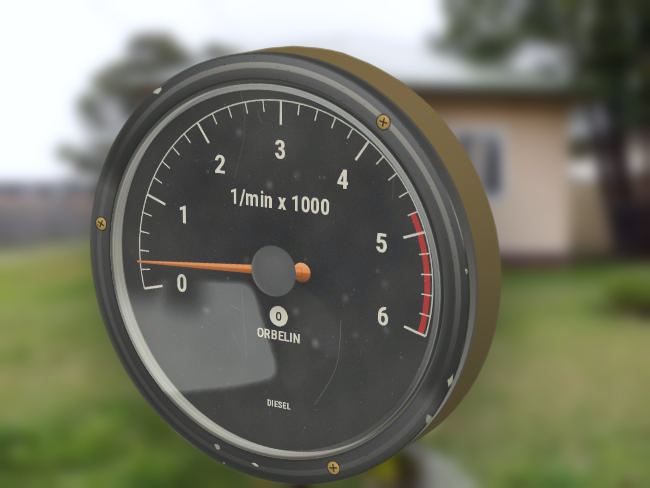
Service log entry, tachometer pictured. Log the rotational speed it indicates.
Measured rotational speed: 300 rpm
